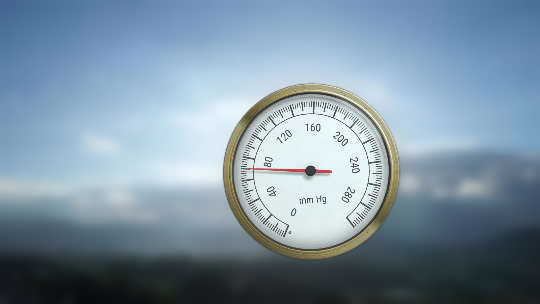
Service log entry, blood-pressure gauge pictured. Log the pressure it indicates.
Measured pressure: 70 mmHg
